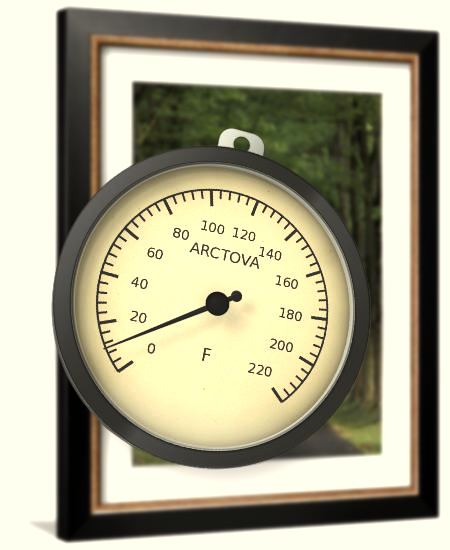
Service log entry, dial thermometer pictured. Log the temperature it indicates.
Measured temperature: 10 °F
